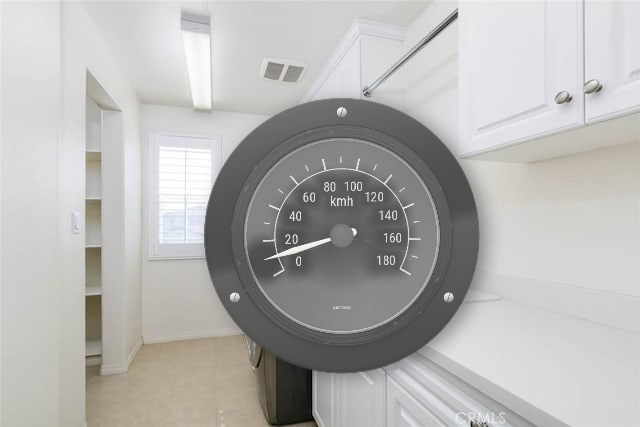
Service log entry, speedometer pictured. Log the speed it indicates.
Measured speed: 10 km/h
